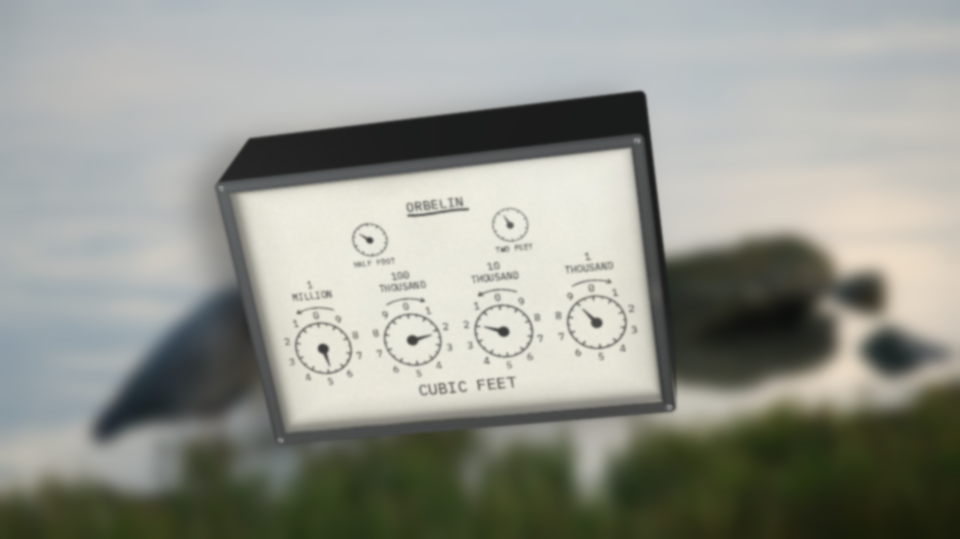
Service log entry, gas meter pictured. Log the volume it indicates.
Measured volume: 521900 ft³
